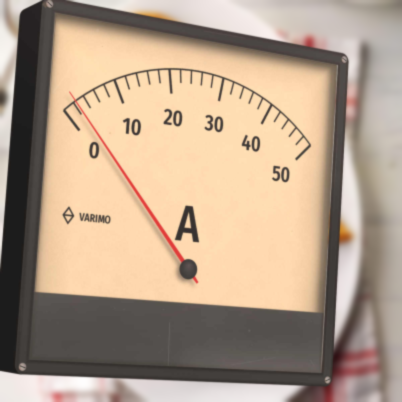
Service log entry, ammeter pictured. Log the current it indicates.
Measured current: 2 A
